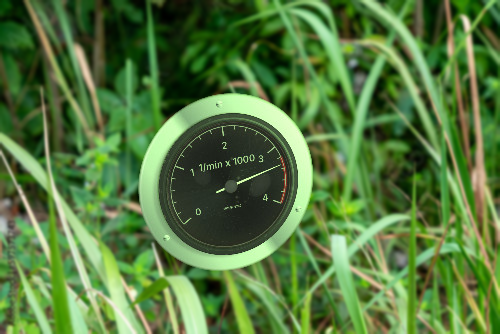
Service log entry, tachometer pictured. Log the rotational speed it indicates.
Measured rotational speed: 3300 rpm
